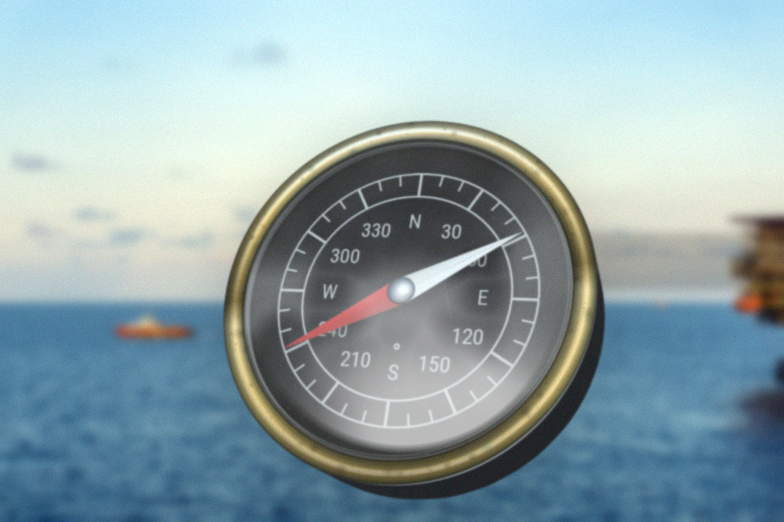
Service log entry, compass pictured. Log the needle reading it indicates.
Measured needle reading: 240 °
